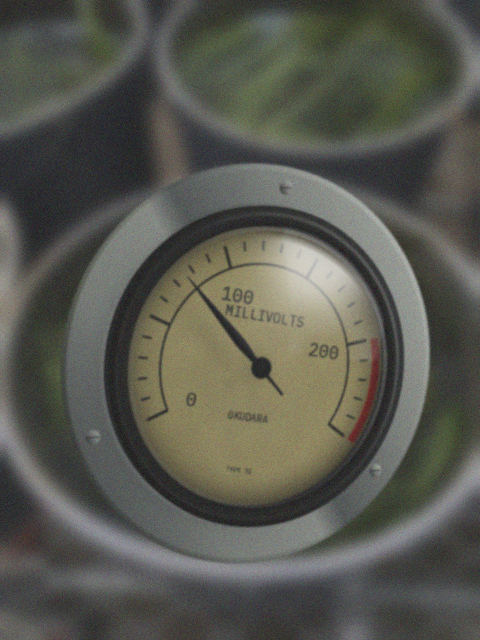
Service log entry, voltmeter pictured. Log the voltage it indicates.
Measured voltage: 75 mV
